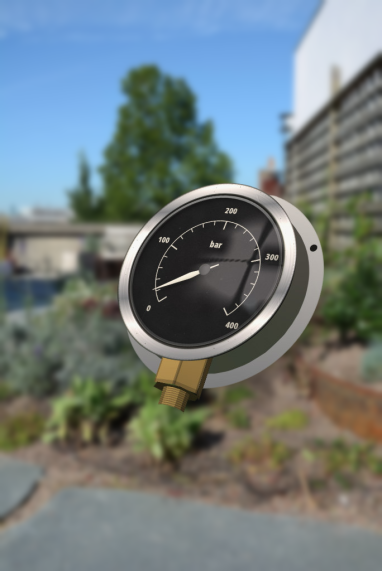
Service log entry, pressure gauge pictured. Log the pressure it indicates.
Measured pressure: 20 bar
